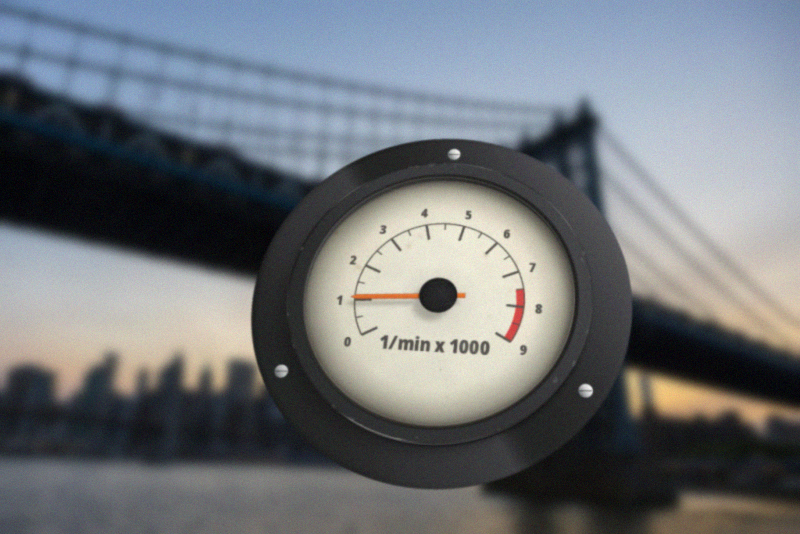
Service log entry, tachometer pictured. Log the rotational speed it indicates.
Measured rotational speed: 1000 rpm
